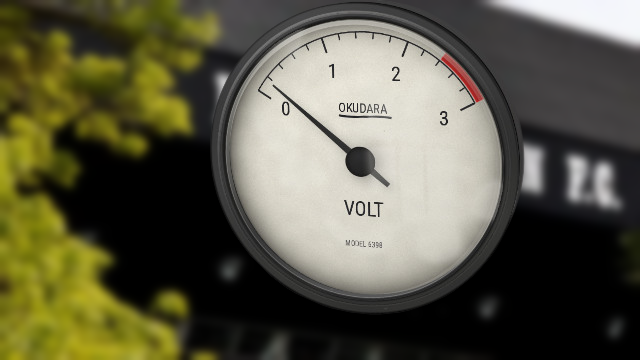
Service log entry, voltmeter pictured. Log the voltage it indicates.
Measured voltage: 0.2 V
